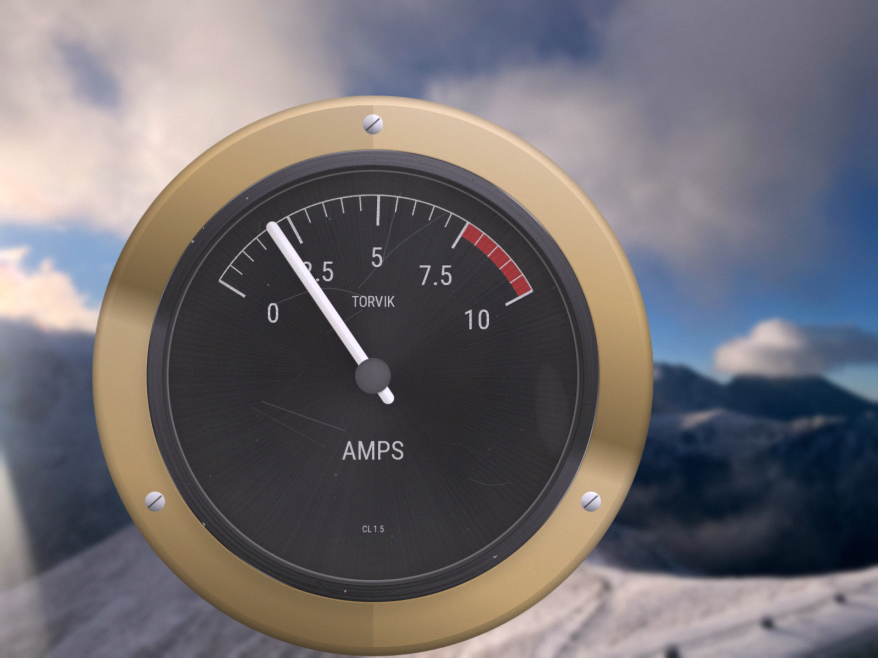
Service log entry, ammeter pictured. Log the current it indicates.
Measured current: 2 A
